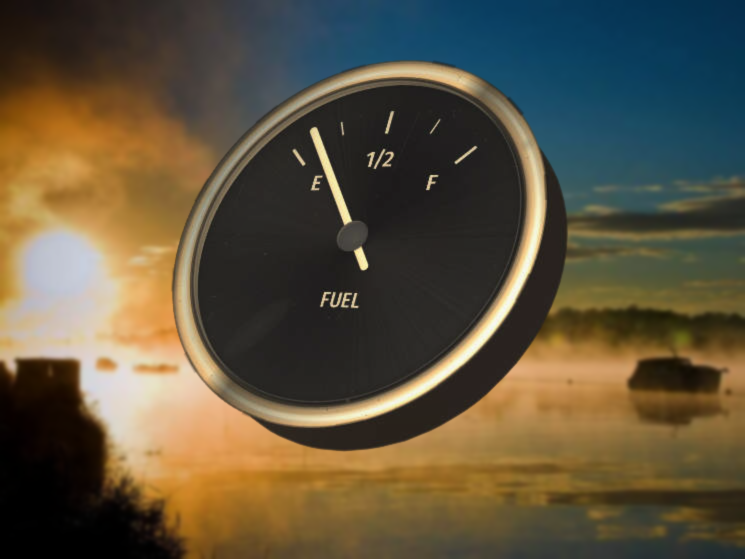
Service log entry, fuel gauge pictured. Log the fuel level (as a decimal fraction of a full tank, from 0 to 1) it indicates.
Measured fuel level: 0.125
